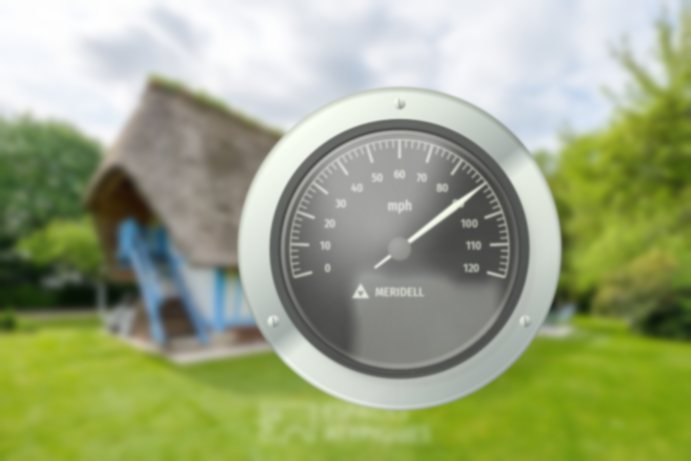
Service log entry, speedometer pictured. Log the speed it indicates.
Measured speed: 90 mph
